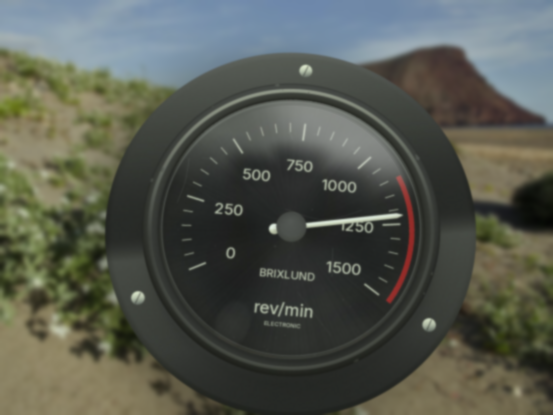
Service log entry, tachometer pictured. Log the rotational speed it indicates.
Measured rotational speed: 1225 rpm
